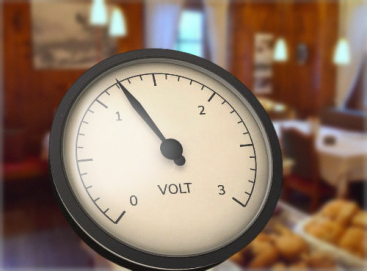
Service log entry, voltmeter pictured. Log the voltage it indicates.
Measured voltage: 1.2 V
